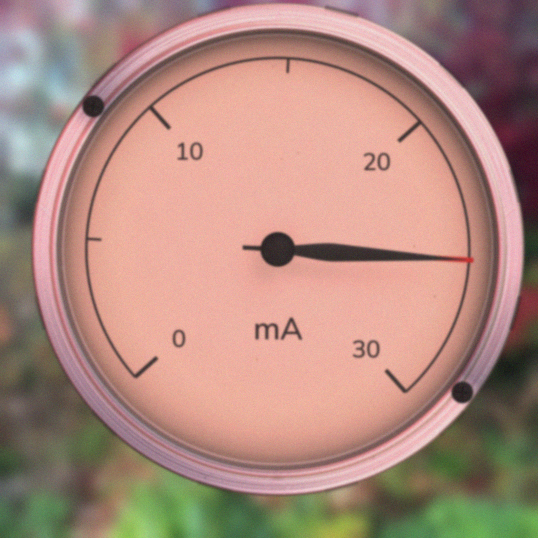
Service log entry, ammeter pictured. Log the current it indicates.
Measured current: 25 mA
